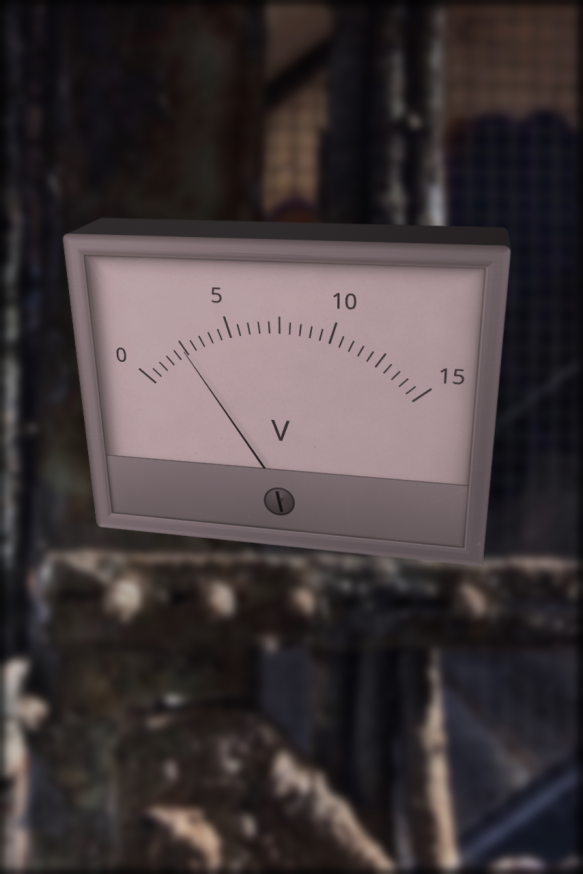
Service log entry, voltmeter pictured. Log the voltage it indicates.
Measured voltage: 2.5 V
